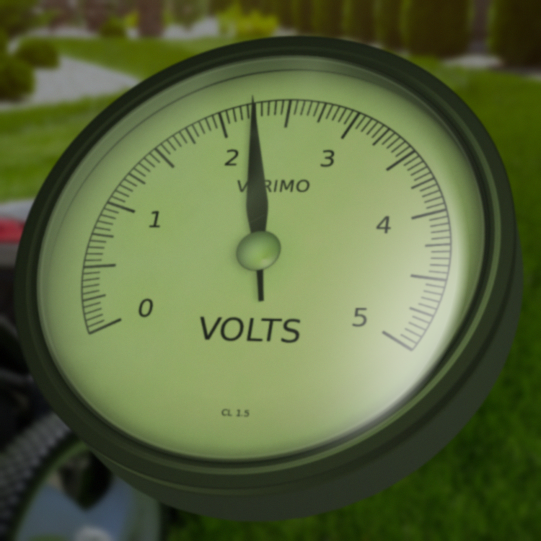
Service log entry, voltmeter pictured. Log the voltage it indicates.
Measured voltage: 2.25 V
